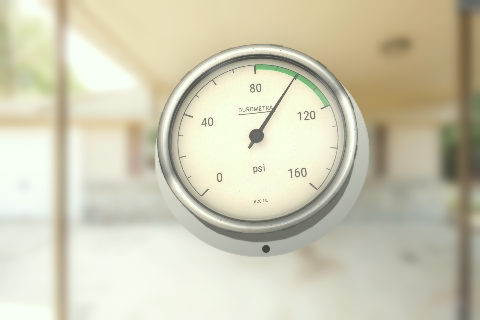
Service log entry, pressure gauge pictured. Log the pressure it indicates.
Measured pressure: 100 psi
